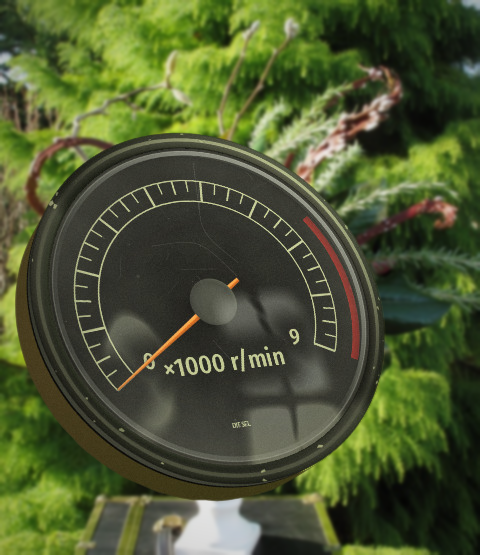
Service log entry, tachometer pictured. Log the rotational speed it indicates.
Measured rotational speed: 0 rpm
